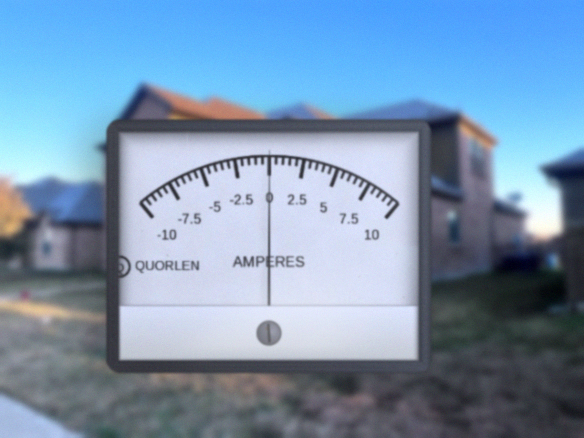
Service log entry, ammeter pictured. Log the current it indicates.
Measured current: 0 A
